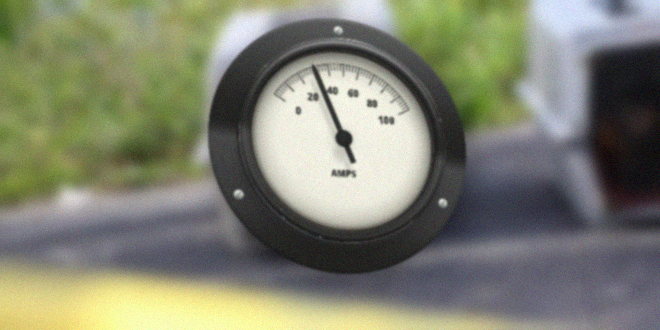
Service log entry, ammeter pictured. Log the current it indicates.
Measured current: 30 A
